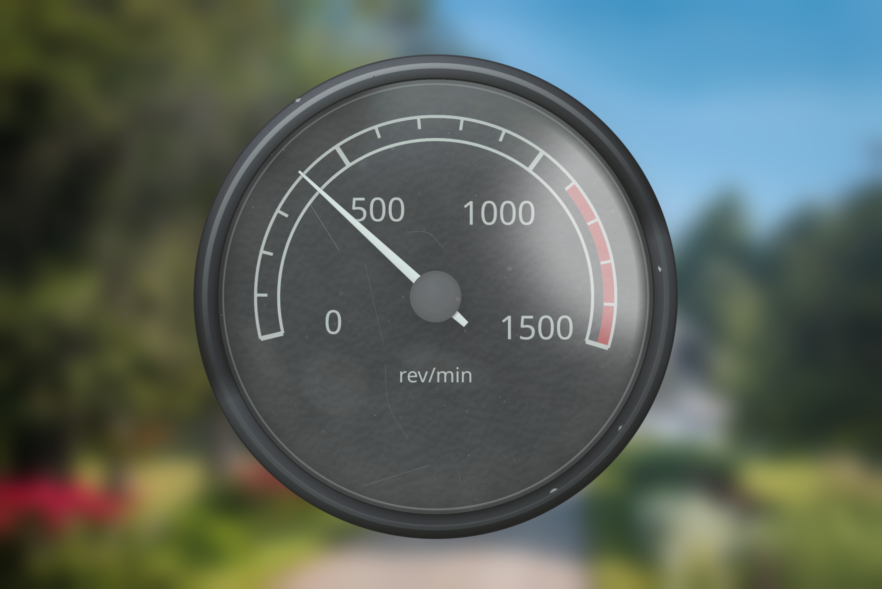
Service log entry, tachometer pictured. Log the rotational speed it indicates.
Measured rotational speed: 400 rpm
